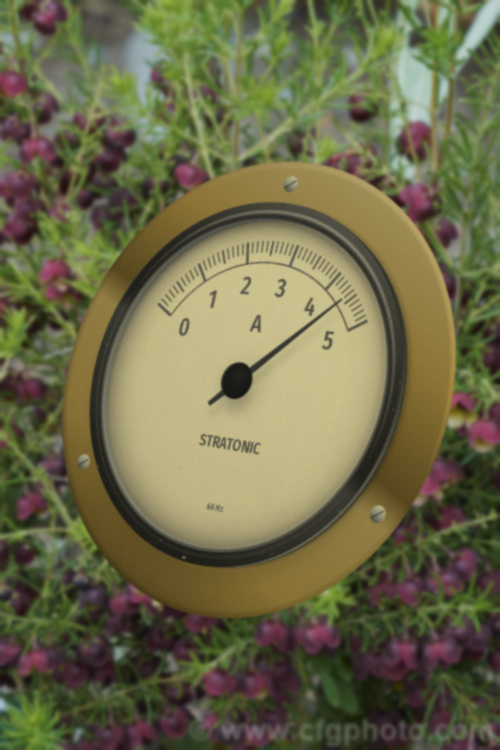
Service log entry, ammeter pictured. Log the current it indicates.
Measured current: 4.5 A
